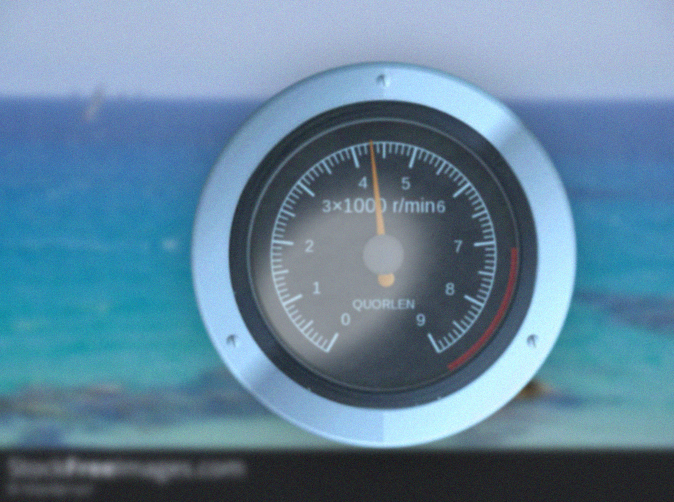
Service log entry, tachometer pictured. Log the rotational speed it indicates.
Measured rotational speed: 4300 rpm
